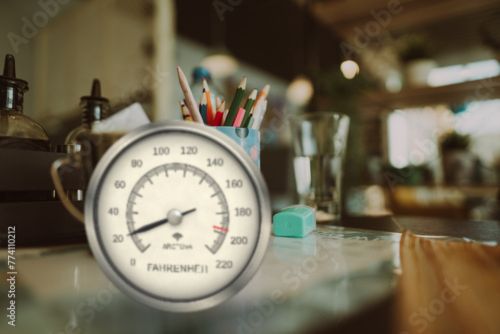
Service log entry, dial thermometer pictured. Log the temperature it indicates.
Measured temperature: 20 °F
